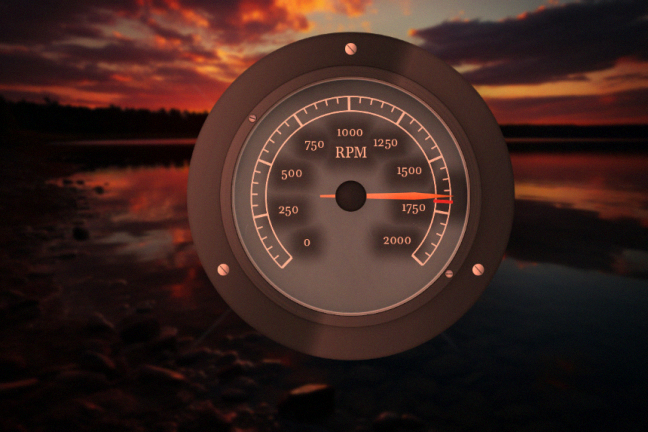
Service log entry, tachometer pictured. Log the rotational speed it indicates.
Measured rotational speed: 1675 rpm
